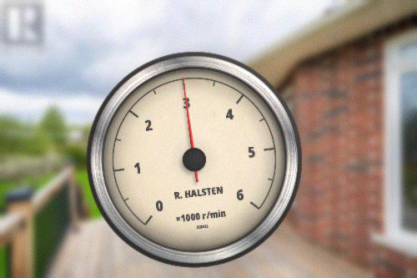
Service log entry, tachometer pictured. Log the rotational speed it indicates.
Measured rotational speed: 3000 rpm
